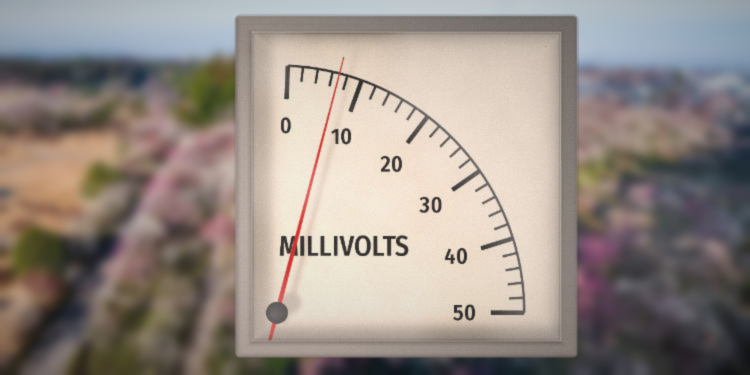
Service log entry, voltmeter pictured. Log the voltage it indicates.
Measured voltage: 7 mV
